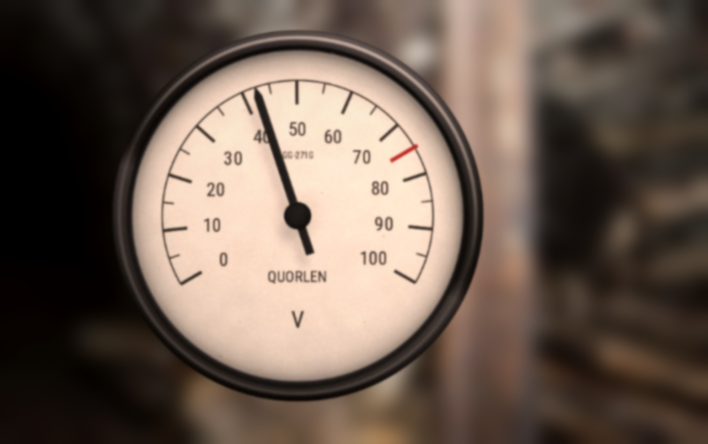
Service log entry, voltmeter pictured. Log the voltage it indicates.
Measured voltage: 42.5 V
